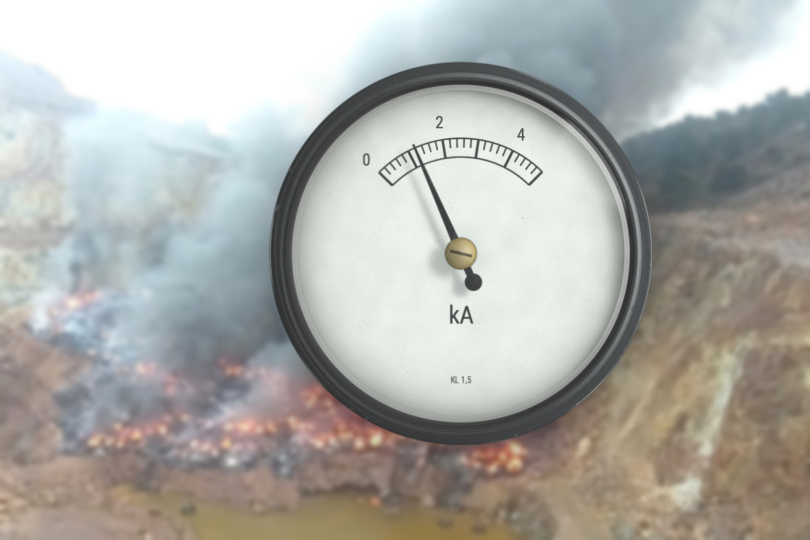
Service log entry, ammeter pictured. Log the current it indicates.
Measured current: 1.2 kA
